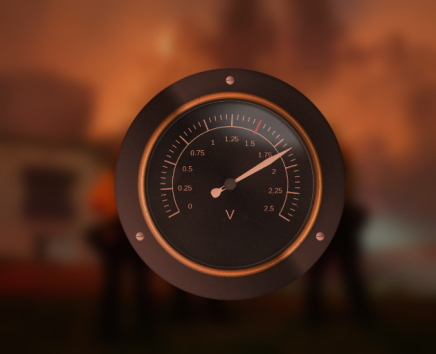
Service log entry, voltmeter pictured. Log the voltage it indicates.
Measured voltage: 1.85 V
